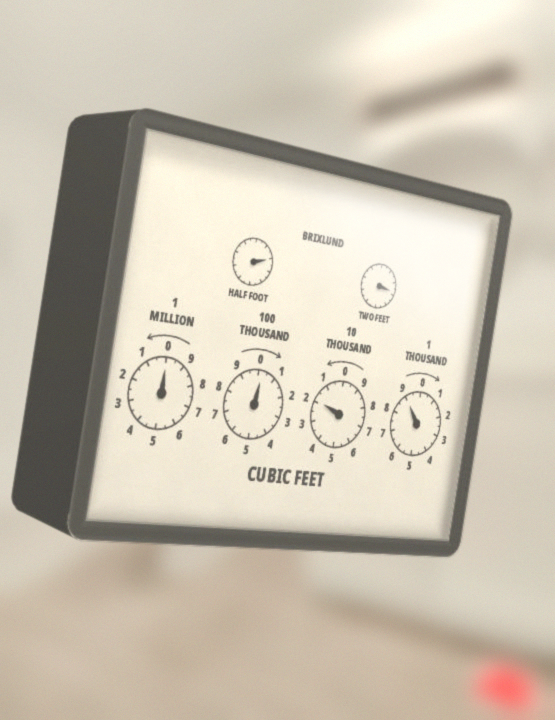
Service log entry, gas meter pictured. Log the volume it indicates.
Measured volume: 1900 ft³
